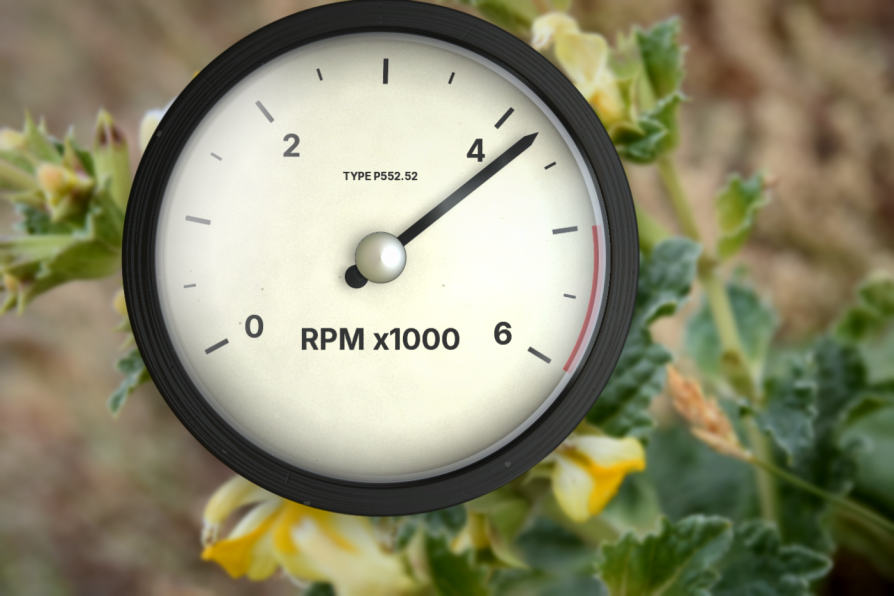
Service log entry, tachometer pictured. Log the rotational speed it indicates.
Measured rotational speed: 4250 rpm
